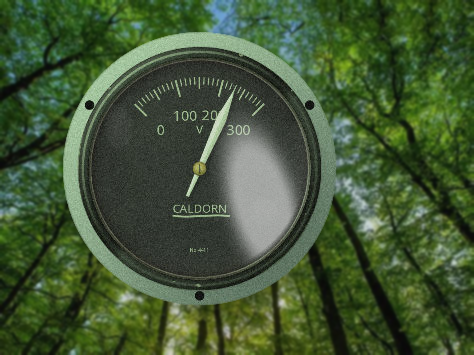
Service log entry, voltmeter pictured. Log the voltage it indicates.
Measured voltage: 230 V
